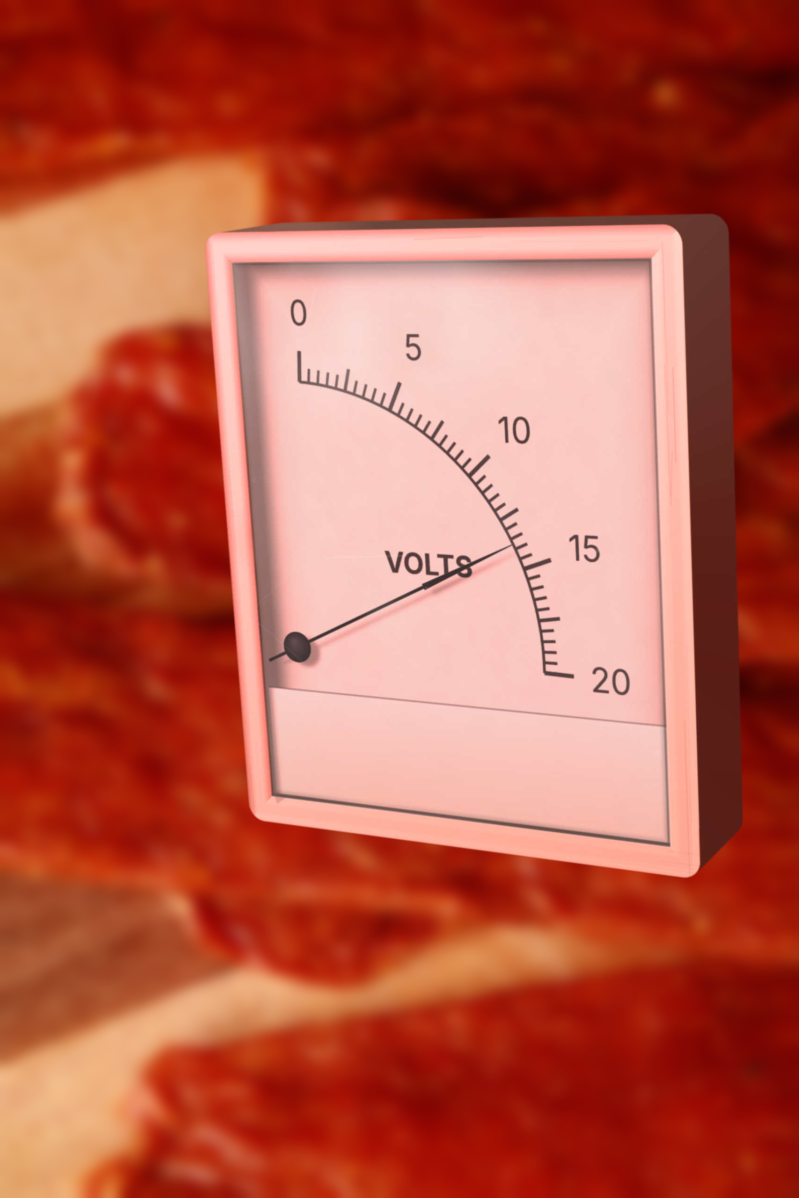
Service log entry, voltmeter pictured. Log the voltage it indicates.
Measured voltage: 13.75 V
